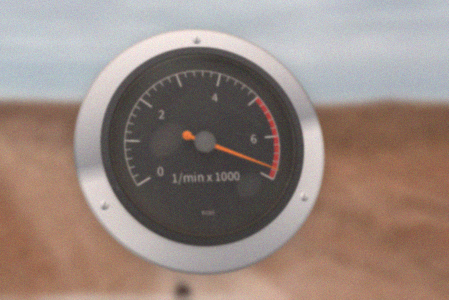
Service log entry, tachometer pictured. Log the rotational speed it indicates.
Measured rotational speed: 6800 rpm
